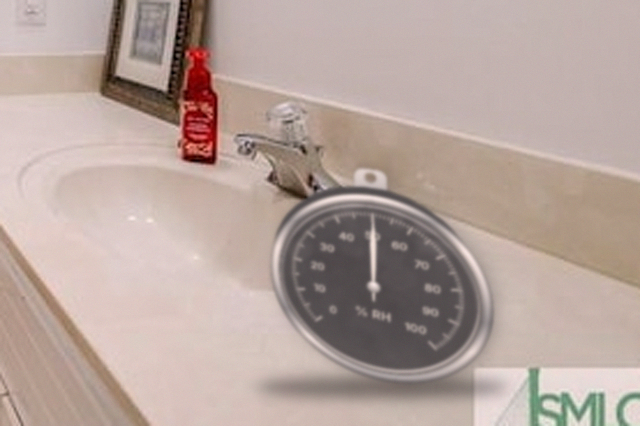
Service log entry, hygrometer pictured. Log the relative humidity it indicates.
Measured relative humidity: 50 %
